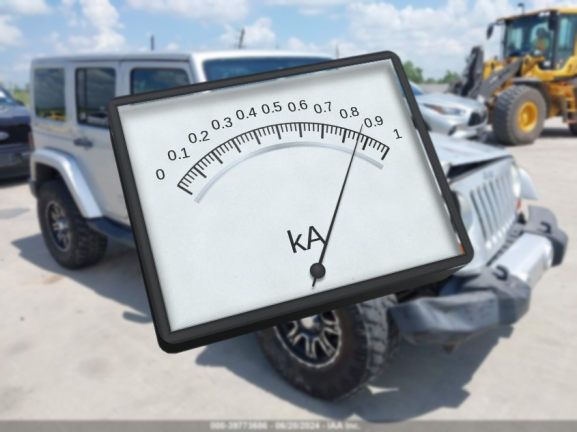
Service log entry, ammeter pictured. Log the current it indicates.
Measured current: 0.86 kA
